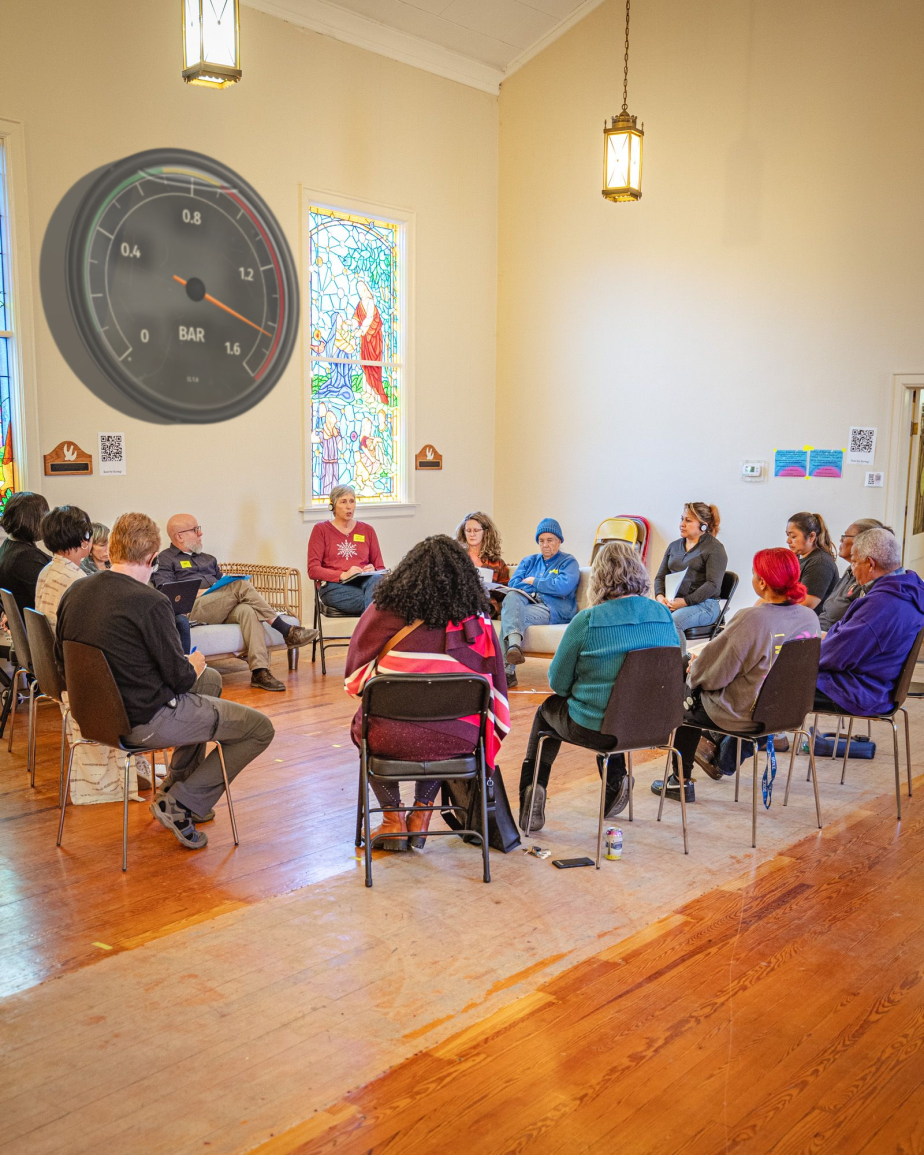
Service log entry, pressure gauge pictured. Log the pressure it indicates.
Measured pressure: 1.45 bar
